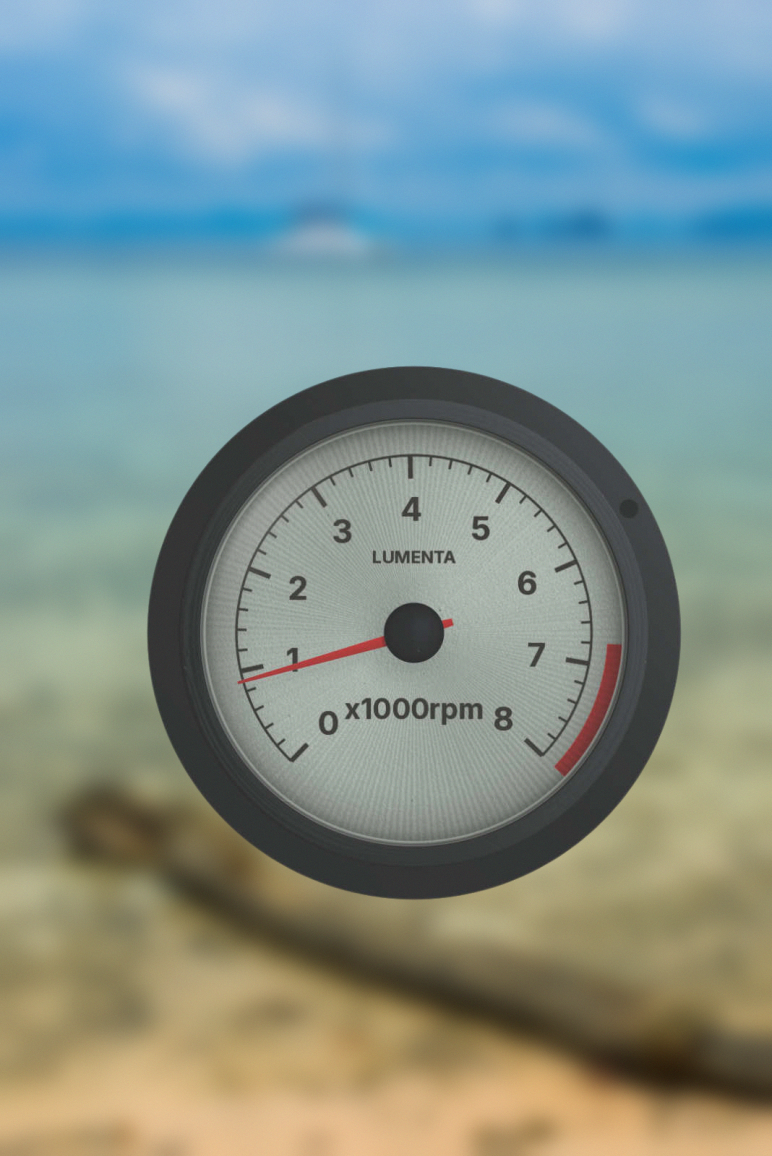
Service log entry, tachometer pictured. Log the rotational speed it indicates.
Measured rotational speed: 900 rpm
